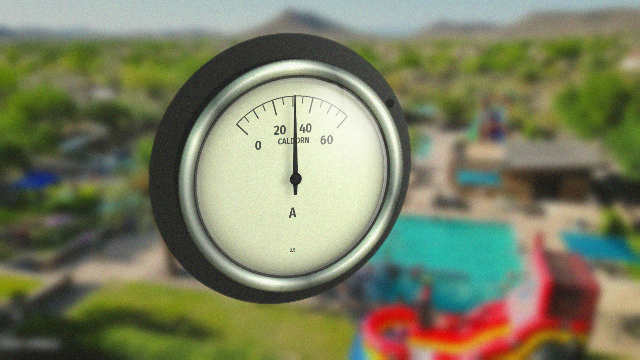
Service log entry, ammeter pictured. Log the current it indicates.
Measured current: 30 A
